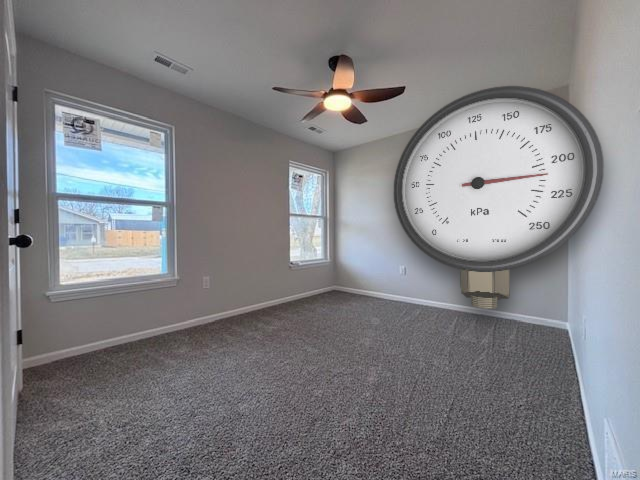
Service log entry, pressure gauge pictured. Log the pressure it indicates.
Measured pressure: 210 kPa
